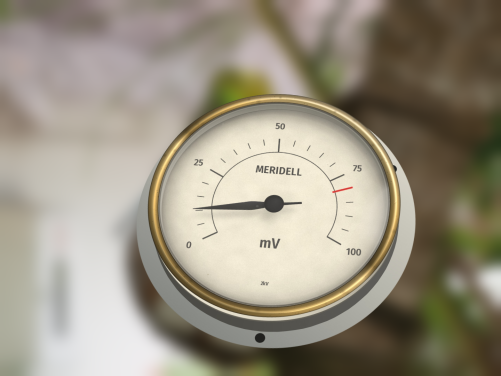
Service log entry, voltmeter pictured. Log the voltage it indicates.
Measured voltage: 10 mV
